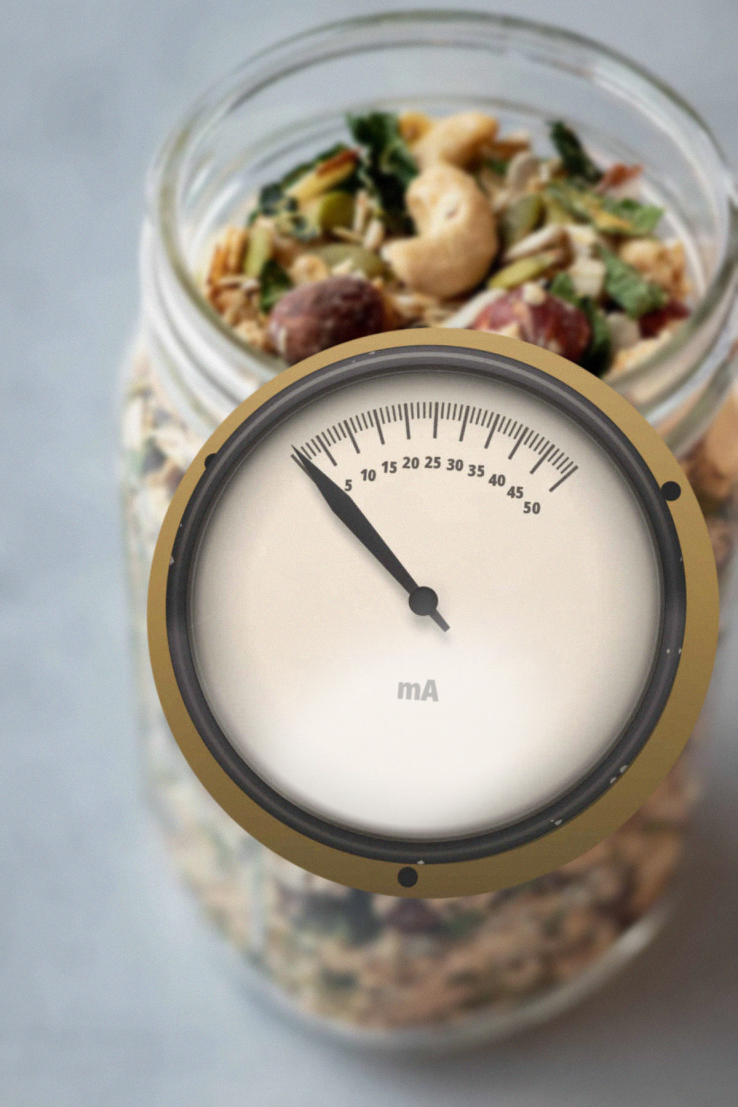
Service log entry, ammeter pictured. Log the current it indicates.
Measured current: 1 mA
